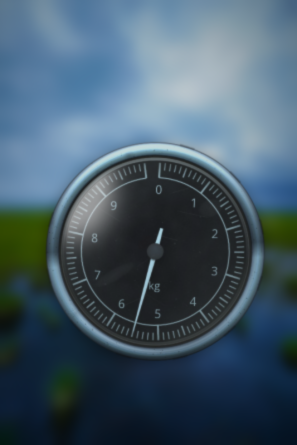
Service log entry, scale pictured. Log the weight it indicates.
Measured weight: 5.5 kg
